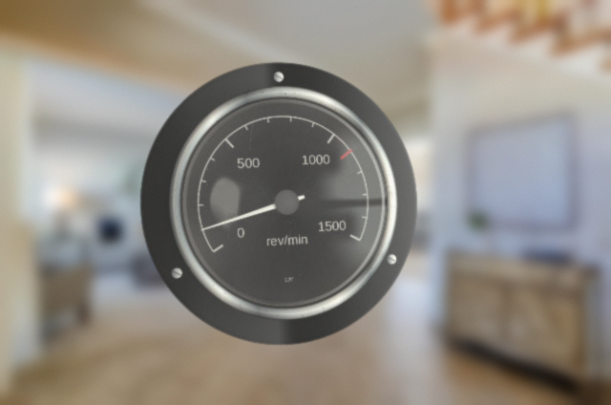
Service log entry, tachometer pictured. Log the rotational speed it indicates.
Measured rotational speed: 100 rpm
